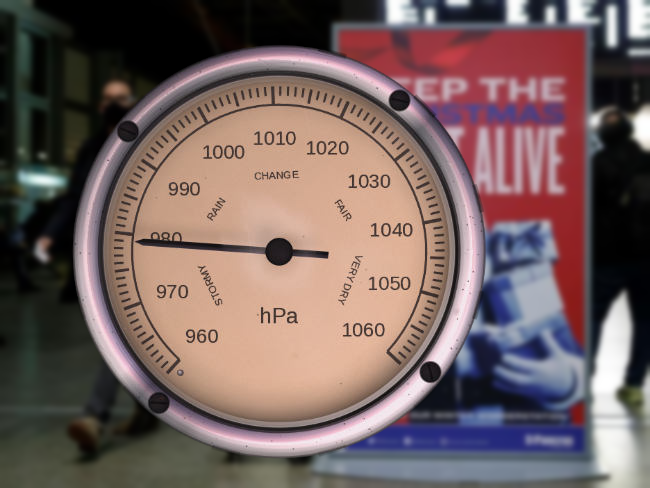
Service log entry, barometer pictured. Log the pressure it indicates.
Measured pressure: 979 hPa
